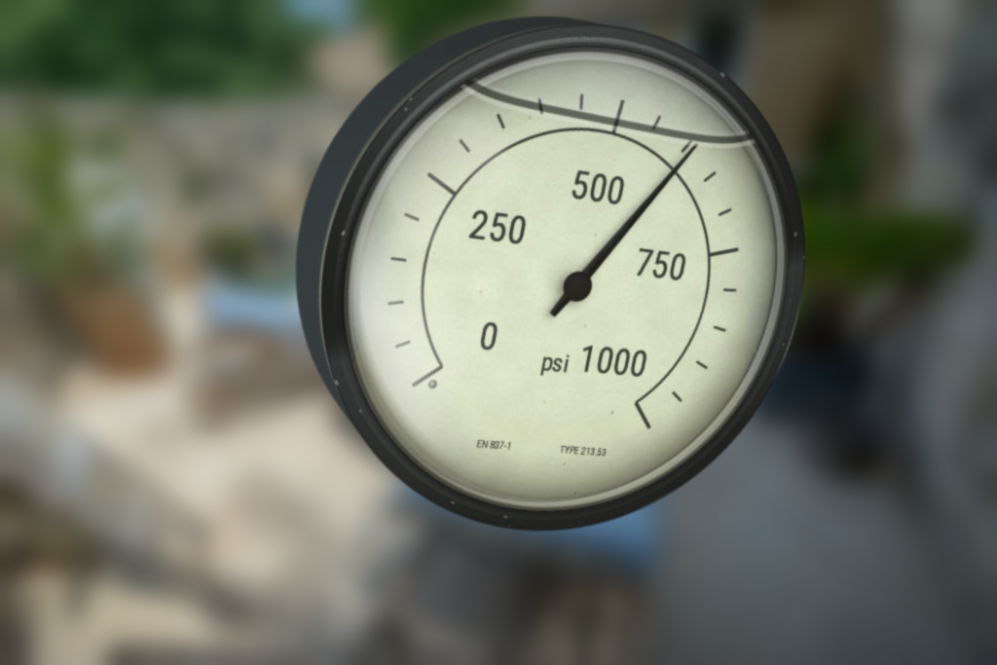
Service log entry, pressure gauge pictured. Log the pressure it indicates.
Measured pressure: 600 psi
